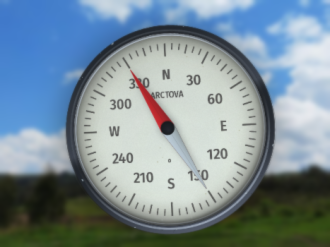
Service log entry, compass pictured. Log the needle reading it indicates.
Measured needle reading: 330 °
